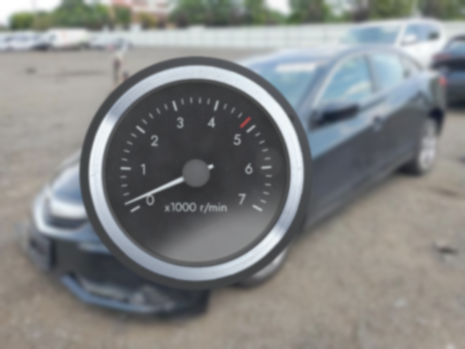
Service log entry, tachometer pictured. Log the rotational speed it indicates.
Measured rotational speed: 200 rpm
